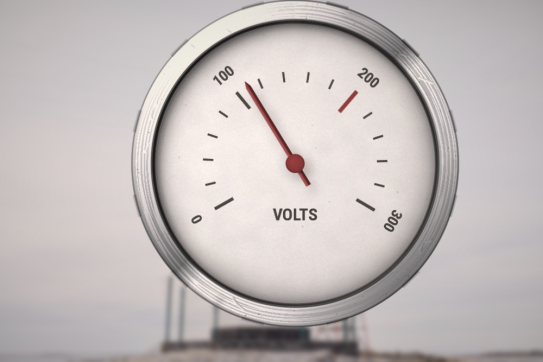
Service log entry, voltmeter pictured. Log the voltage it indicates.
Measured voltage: 110 V
